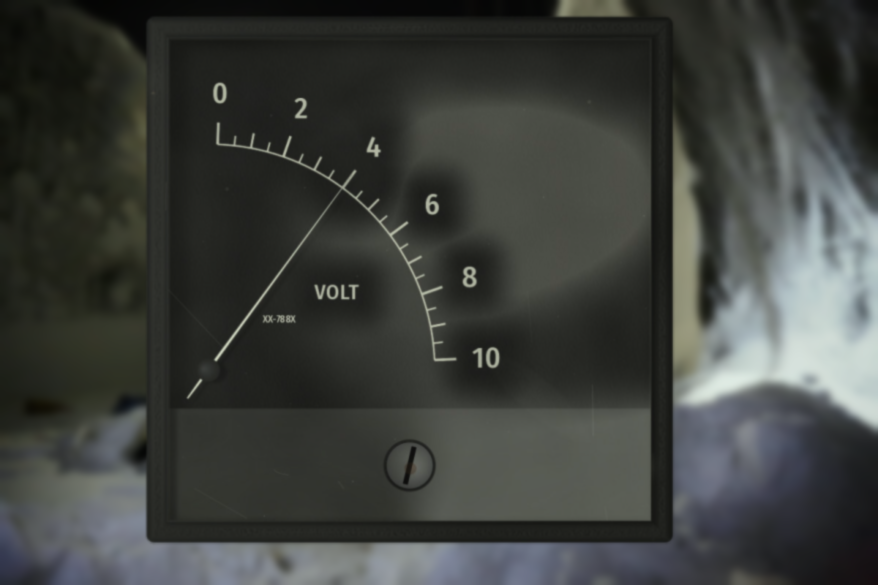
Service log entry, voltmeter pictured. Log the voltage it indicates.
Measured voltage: 4 V
